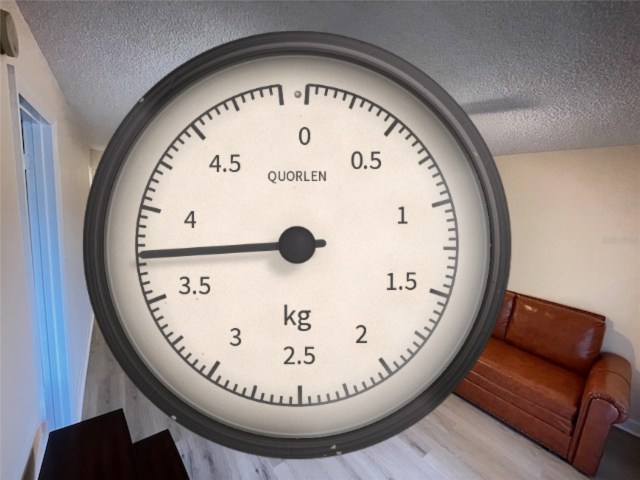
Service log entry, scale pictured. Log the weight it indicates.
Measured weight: 3.75 kg
